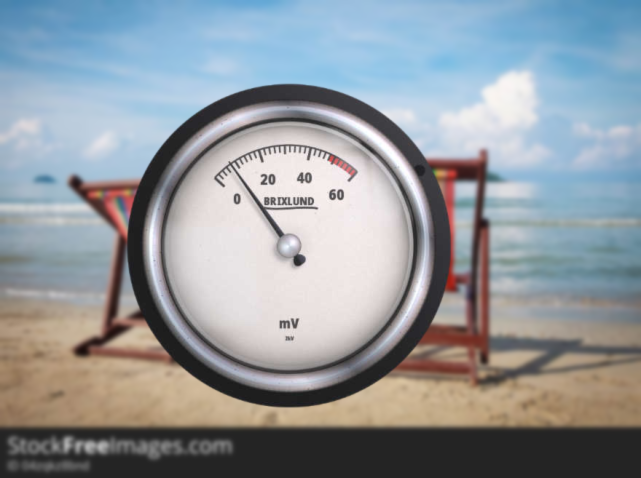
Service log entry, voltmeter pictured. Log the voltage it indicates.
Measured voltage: 8 mV
